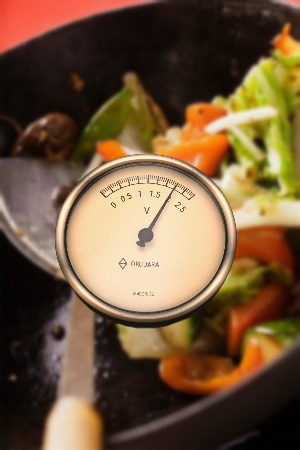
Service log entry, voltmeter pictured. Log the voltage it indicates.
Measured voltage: 2 V
